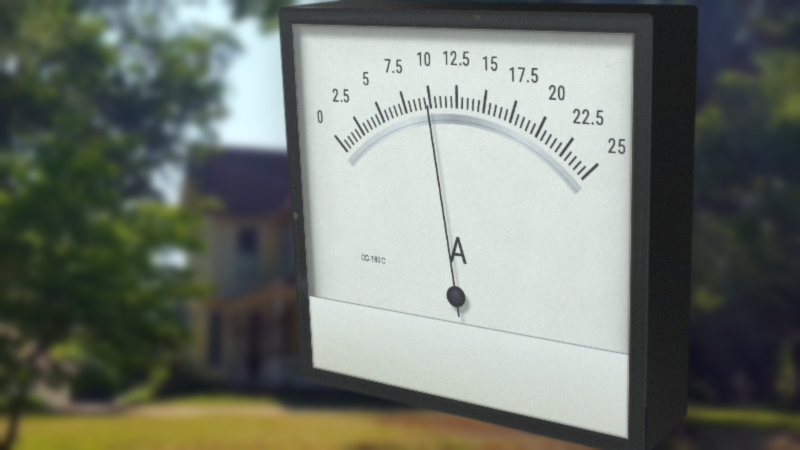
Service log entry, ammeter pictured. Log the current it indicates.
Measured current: 10 A
